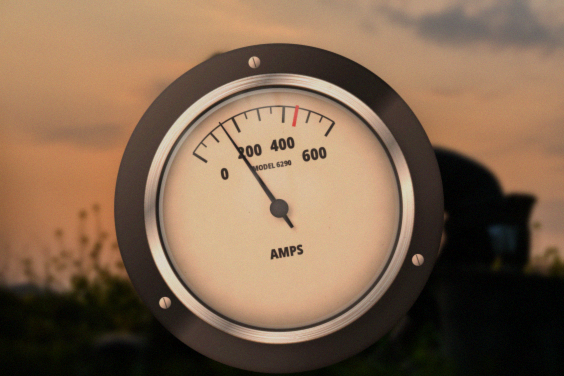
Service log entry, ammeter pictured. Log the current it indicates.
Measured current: 150 A
